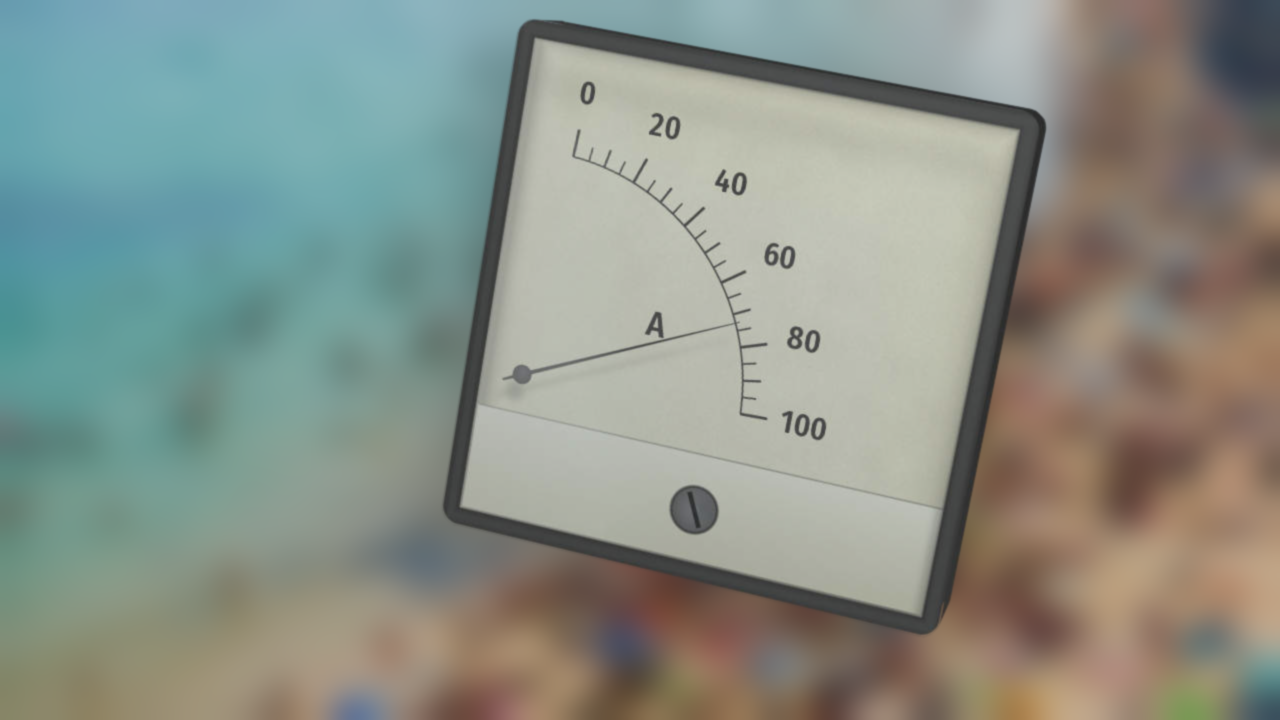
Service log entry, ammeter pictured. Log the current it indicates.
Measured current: 72.5 A
